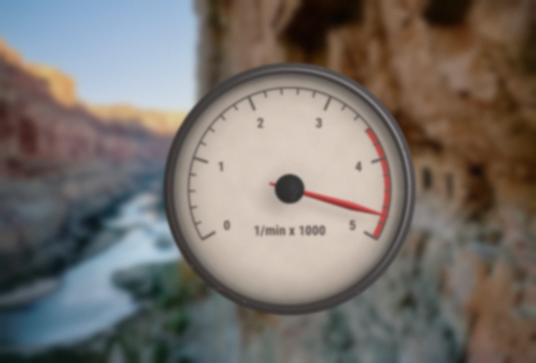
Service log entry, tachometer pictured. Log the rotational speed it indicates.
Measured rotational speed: 4700 rpm
